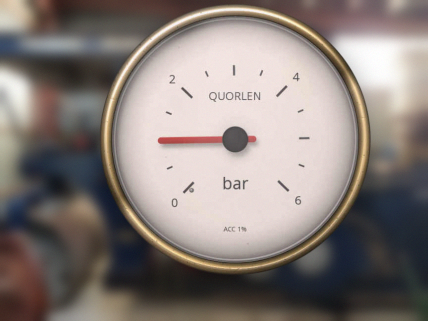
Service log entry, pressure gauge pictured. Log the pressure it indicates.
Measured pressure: 1 bar
